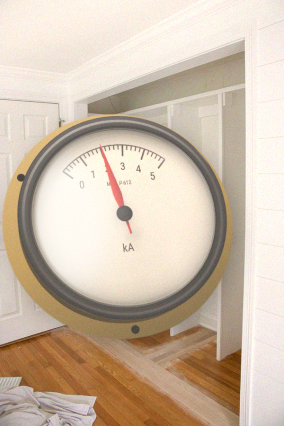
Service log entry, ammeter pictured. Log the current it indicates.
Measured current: 2 kA
